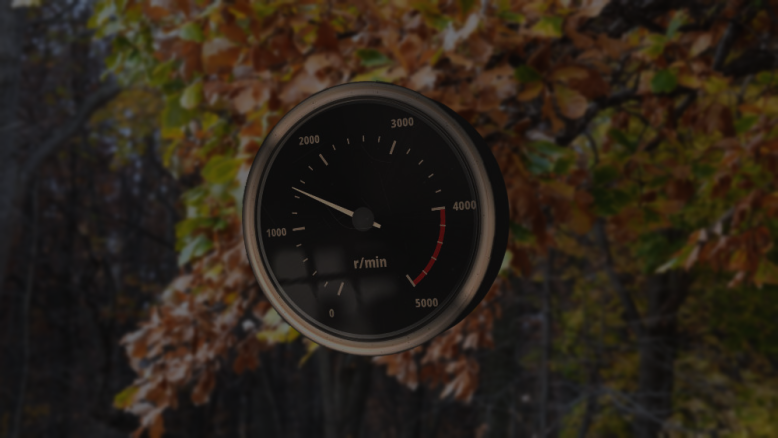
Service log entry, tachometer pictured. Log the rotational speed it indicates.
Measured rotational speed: 1500 rpm
